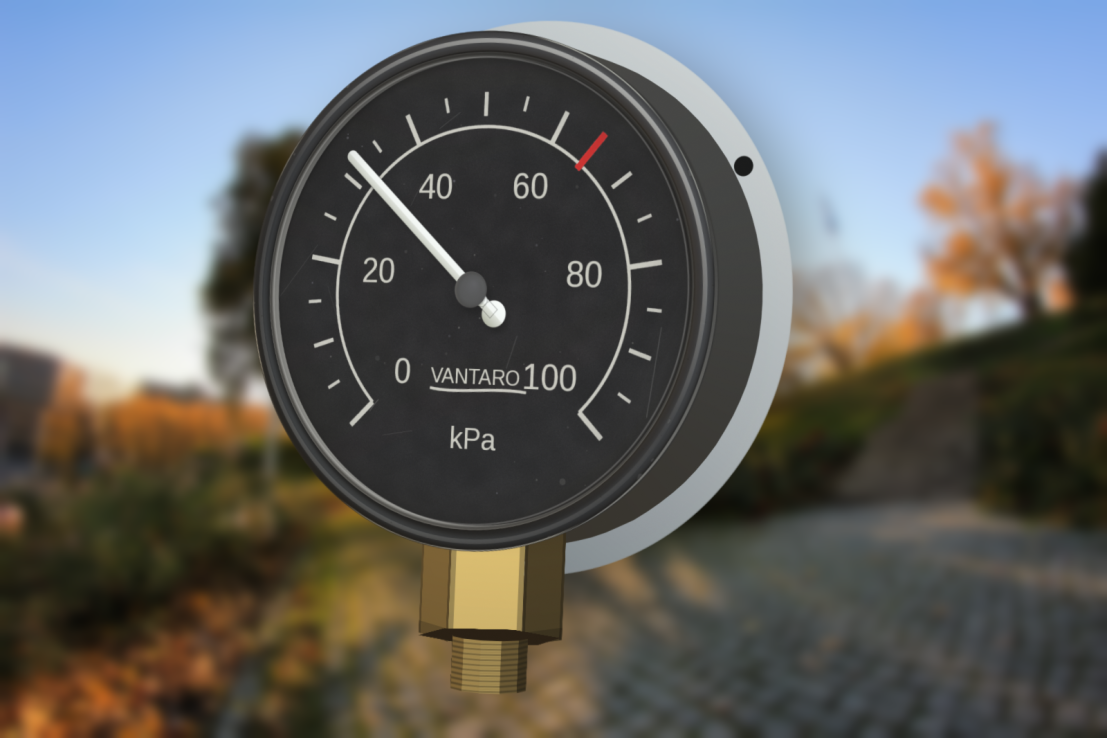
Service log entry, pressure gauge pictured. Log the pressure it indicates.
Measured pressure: 32.5 kPa
